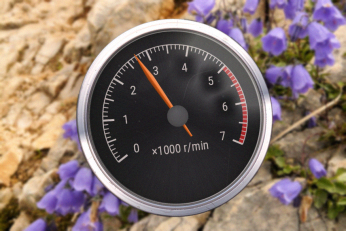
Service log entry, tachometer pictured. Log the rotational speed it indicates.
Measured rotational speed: 2700 rpm
